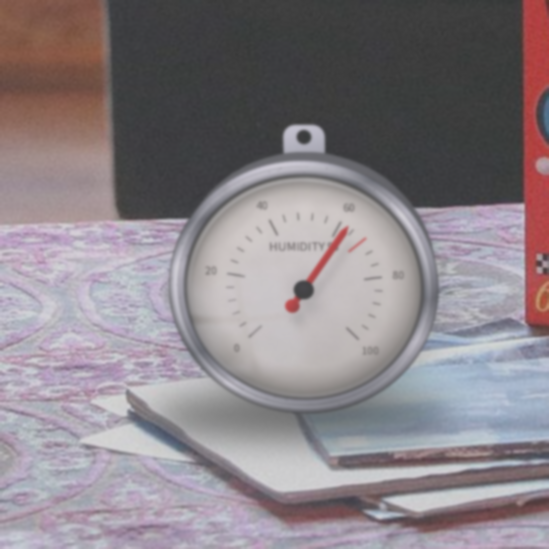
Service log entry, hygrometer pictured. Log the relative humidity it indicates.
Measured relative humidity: 62 %
